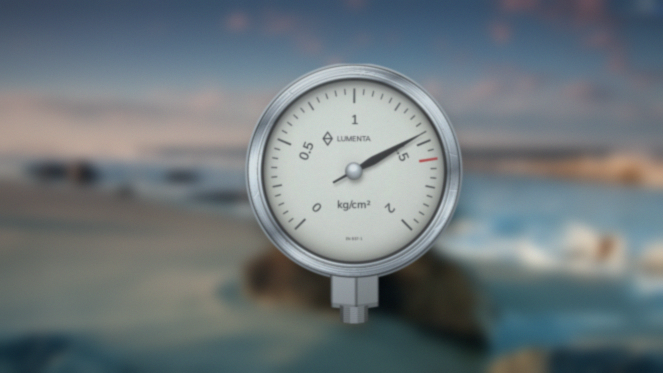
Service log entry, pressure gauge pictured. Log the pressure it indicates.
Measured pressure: 1.45 kg/cm²
